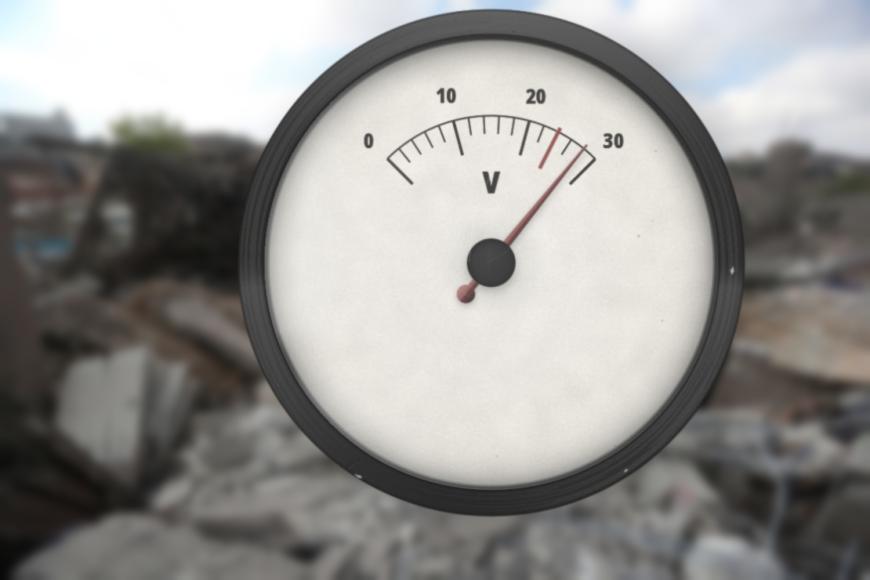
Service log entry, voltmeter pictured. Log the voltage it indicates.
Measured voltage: 28 V
